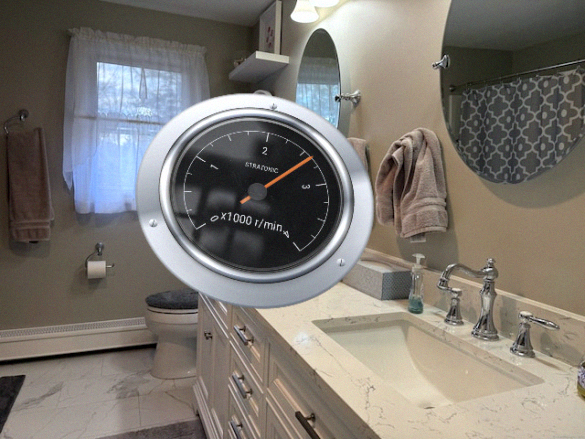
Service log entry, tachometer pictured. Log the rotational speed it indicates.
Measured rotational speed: 2625 rpm
